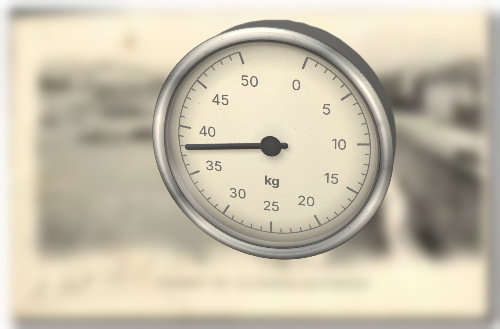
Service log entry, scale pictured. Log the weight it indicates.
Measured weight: 38 kg
